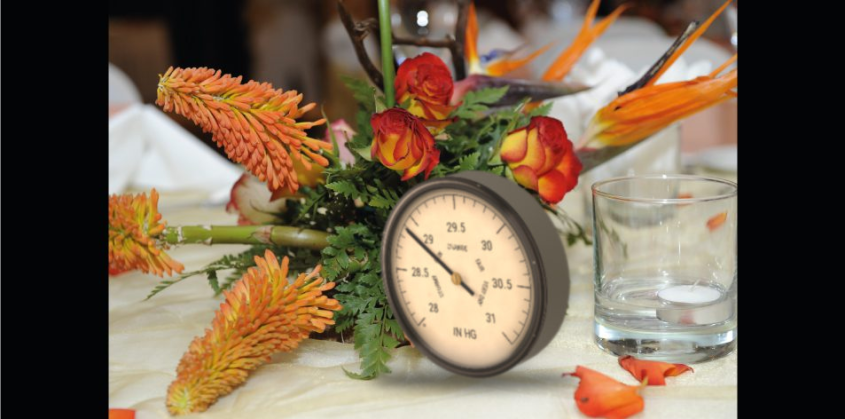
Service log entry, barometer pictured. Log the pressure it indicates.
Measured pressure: 28.9 inHg
